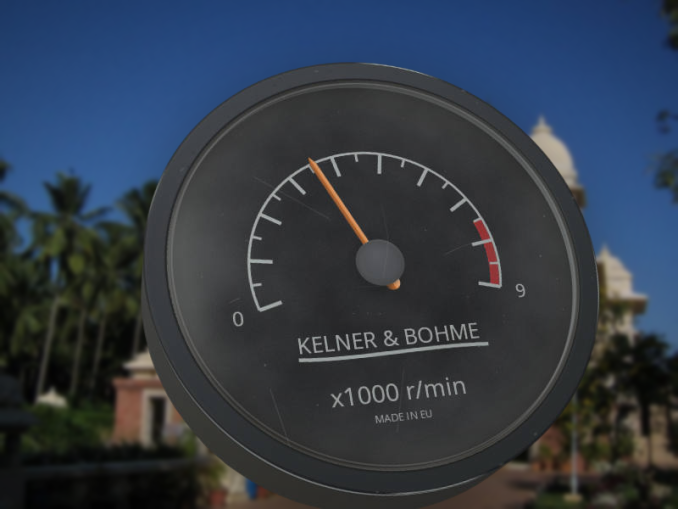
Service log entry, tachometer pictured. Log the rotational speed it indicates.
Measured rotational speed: 3500 rpm
